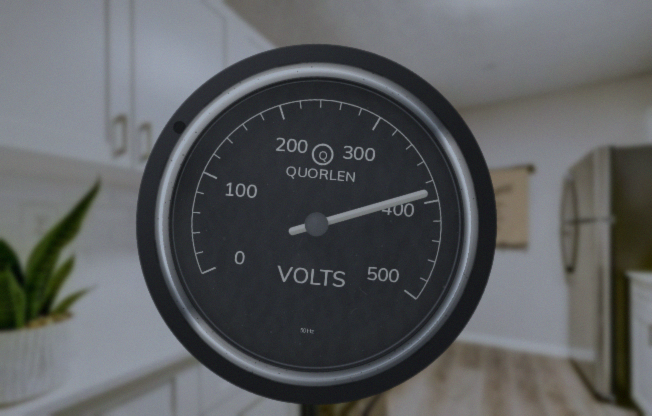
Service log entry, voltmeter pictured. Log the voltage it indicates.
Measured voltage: 390 V
